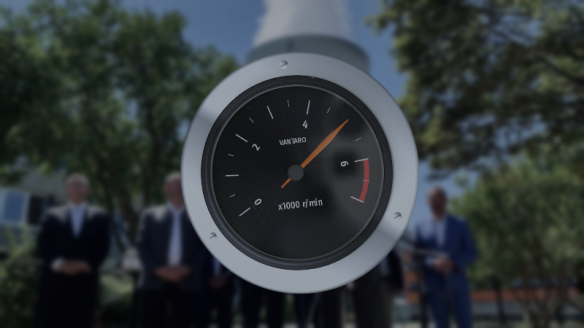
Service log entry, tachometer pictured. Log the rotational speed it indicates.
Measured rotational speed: 5000 rpm
